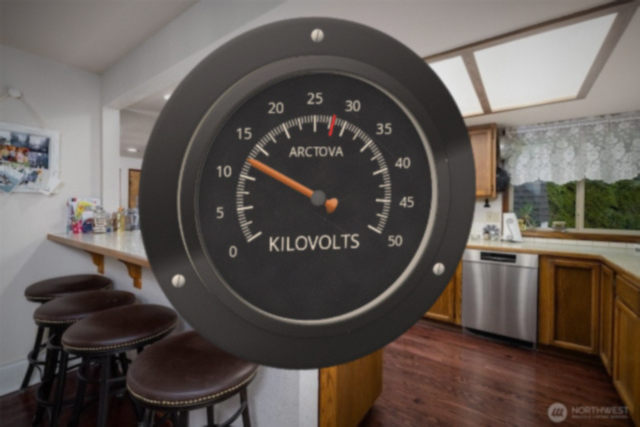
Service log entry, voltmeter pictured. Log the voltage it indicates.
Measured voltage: 12.5 kV
